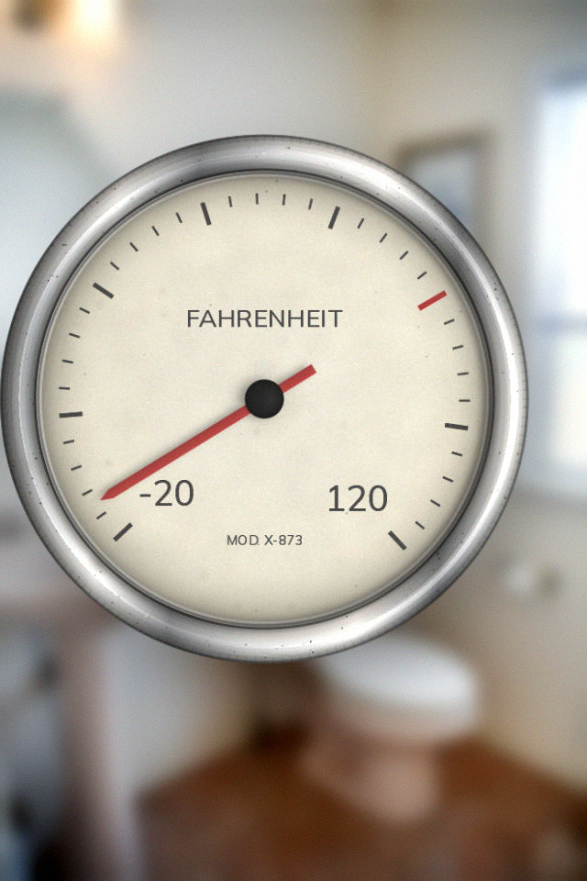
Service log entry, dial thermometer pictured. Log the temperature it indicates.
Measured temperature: -14 °F
